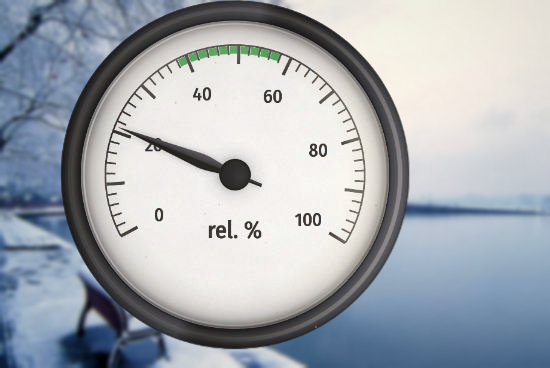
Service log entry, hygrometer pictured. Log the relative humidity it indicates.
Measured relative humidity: 21 %
